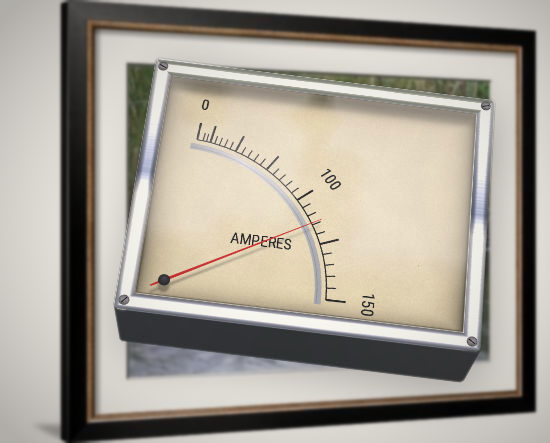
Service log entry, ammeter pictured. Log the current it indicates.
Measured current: 115 A
